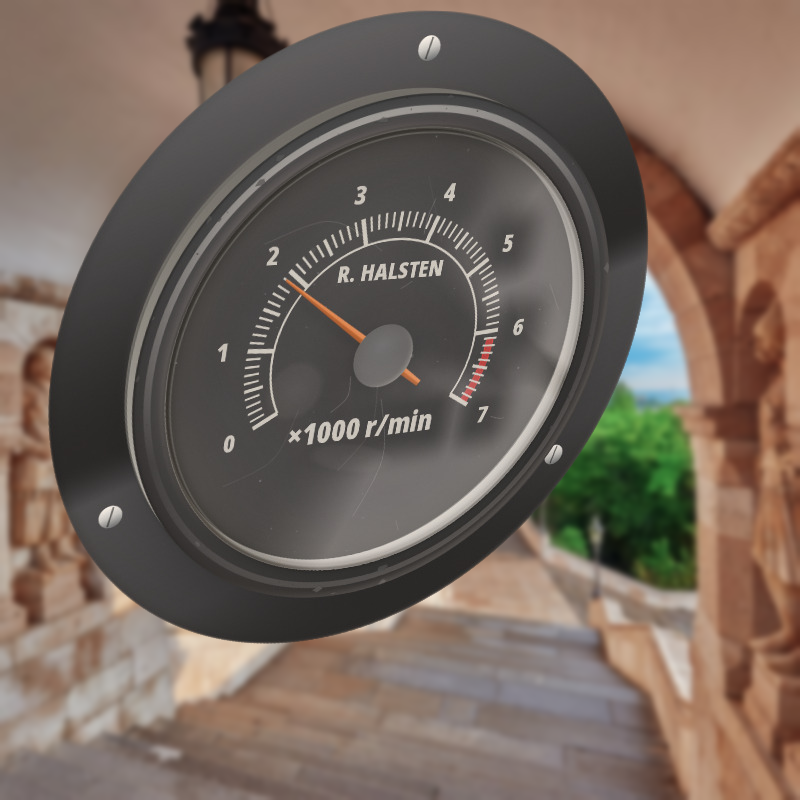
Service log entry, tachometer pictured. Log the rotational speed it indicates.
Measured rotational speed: 1900 rpm
